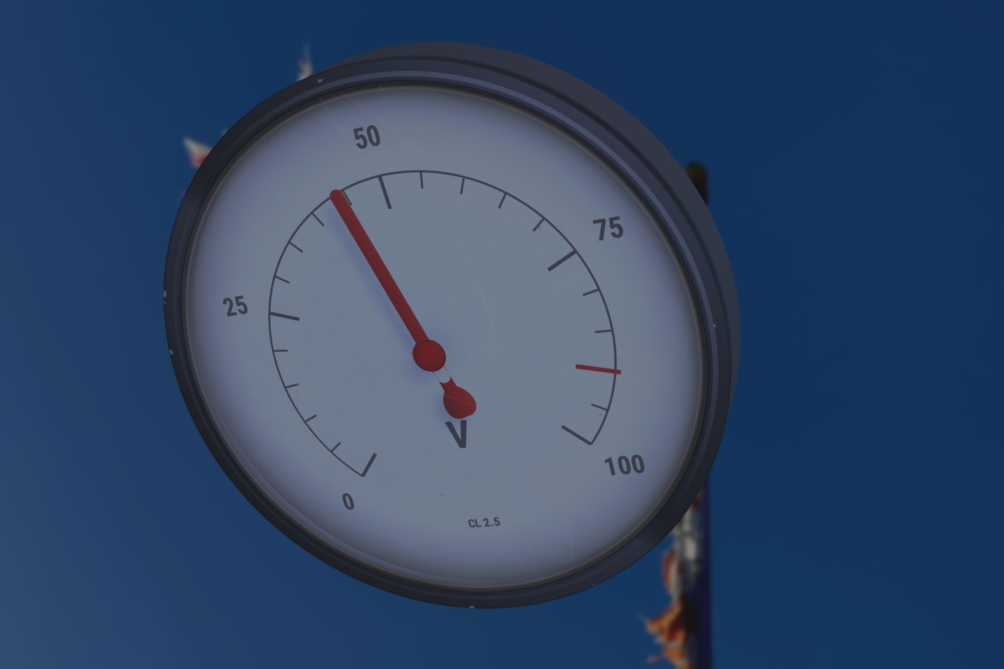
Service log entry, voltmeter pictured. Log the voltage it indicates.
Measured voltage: 45 V
